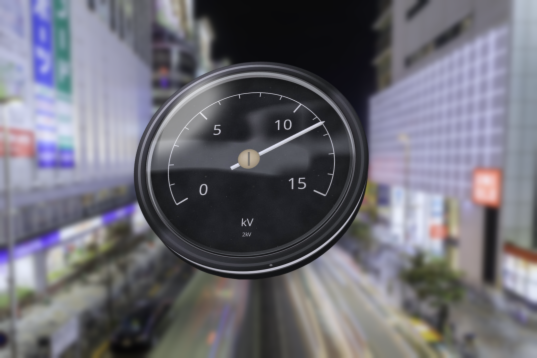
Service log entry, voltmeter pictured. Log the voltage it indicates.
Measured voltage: 11.5 kV
